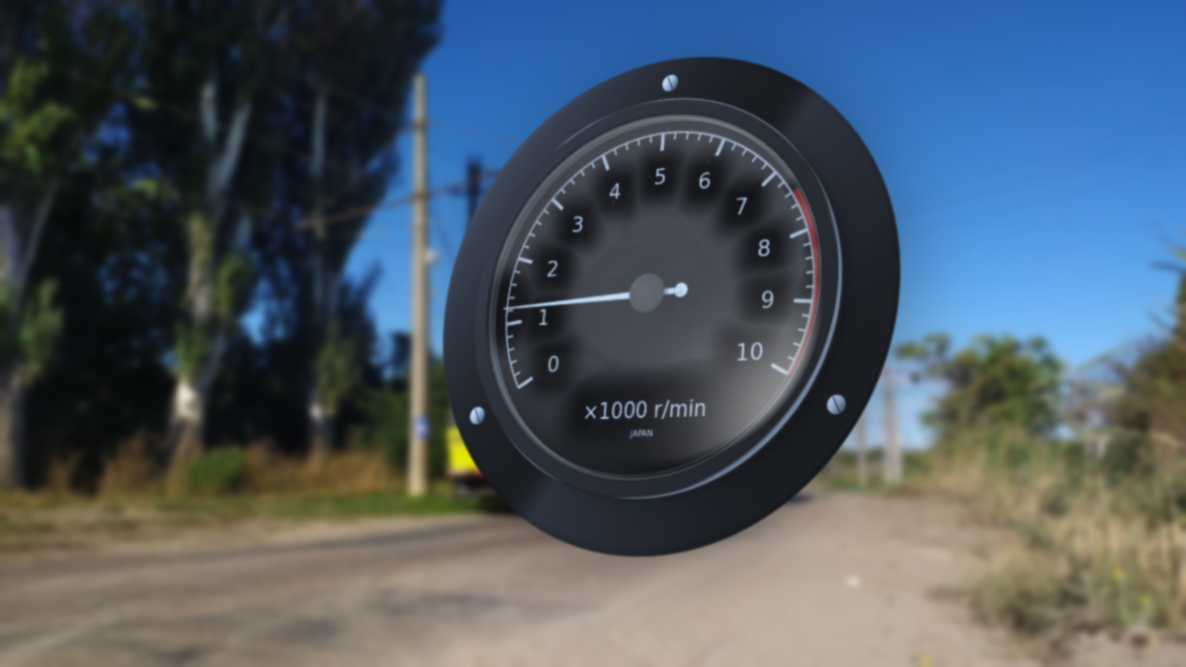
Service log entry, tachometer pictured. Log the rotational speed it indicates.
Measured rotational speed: 1200 rpm
